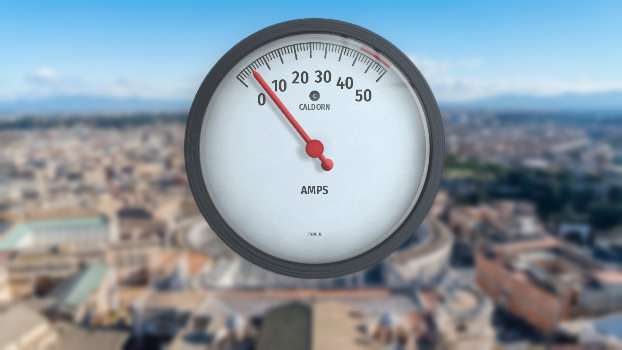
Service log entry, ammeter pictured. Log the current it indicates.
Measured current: 5 A
